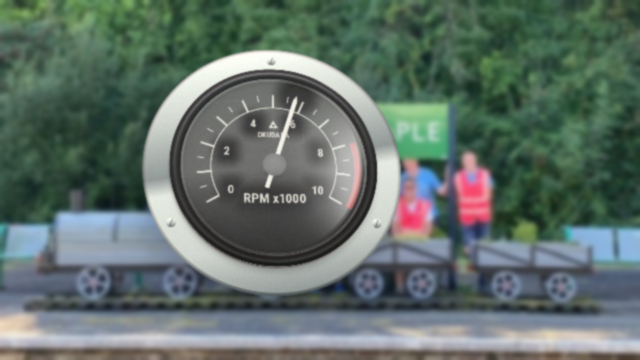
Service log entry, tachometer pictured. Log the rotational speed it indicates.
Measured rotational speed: 5750 rpm
